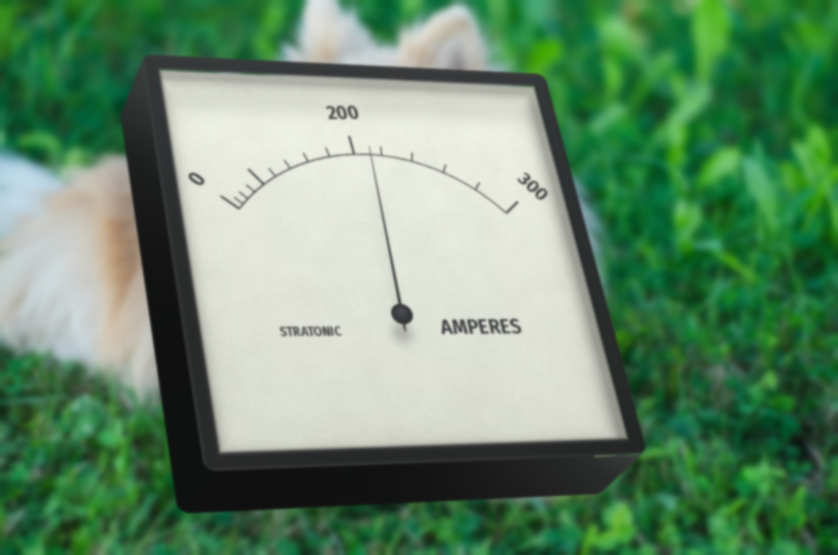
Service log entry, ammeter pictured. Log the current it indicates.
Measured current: 210 A
